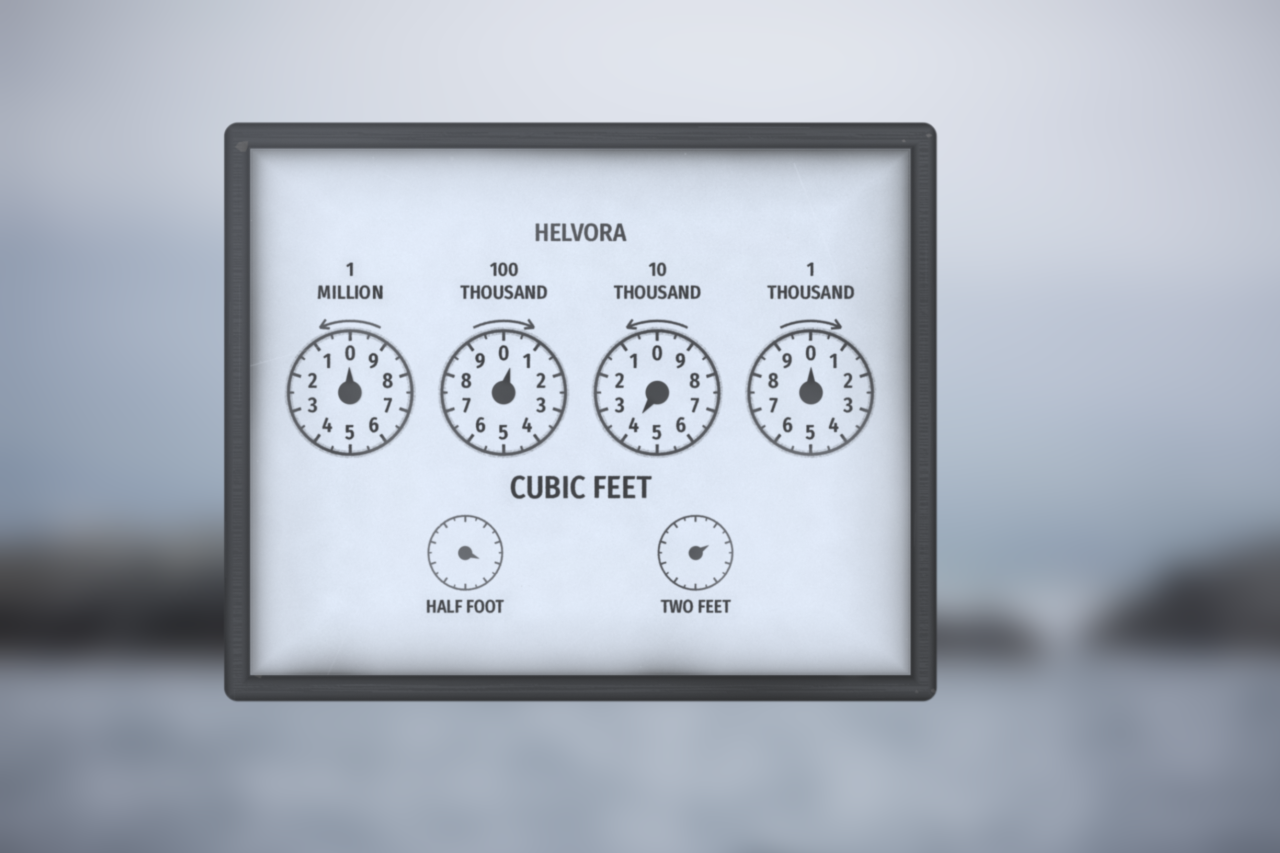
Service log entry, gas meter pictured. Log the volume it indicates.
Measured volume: 4000 ft³
